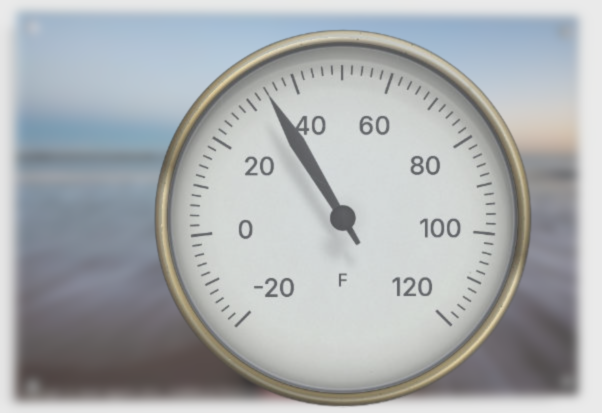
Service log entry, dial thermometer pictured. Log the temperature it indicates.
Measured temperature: 34 °F
